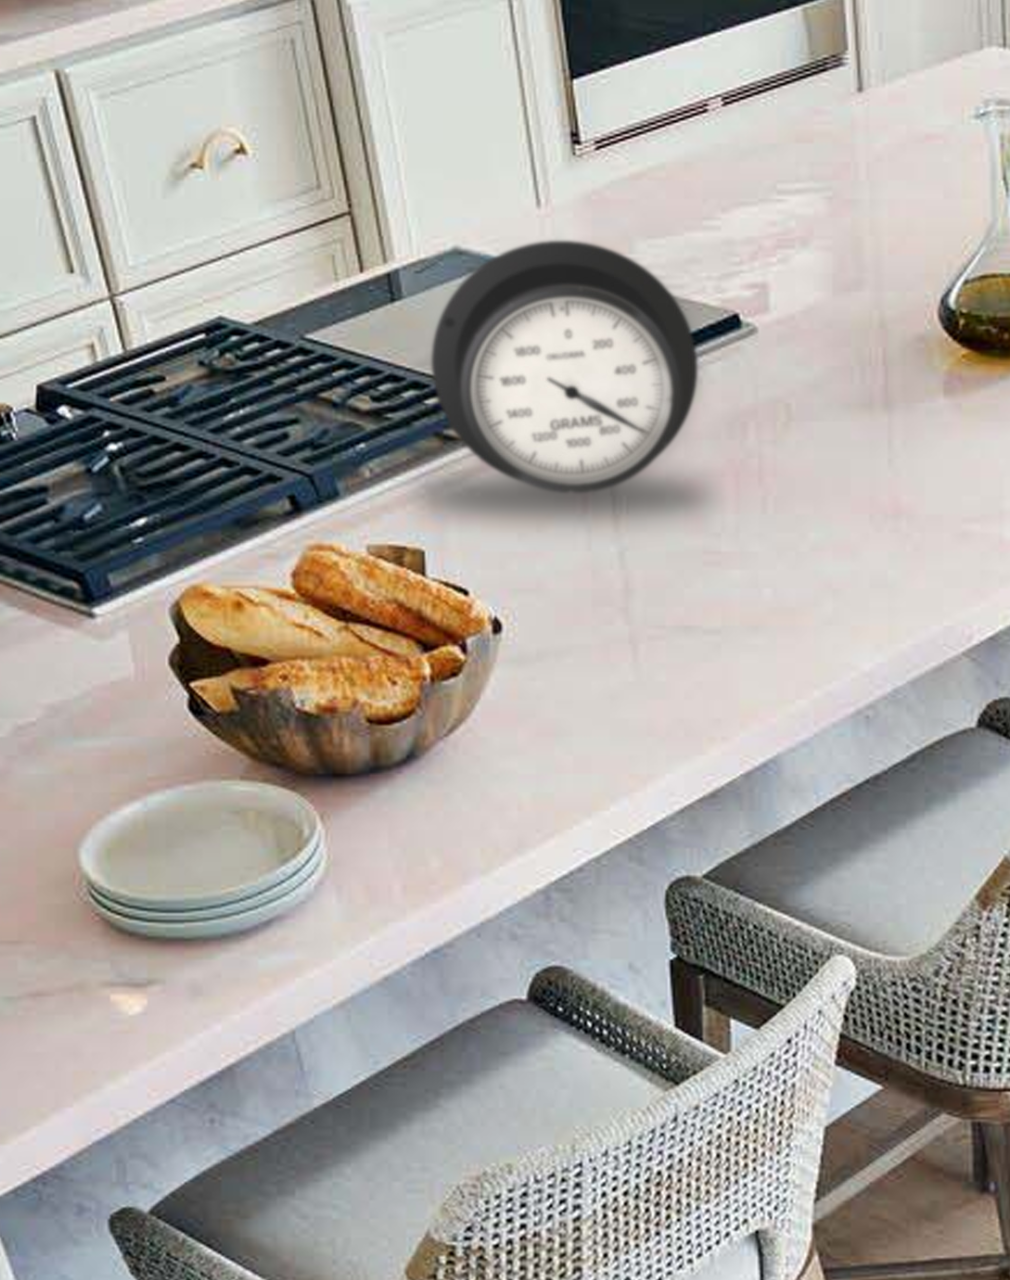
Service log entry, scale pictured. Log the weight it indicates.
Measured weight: 700 g
